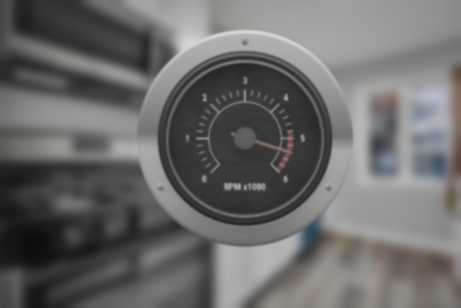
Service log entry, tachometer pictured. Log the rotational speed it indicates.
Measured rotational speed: 5400 rpm
